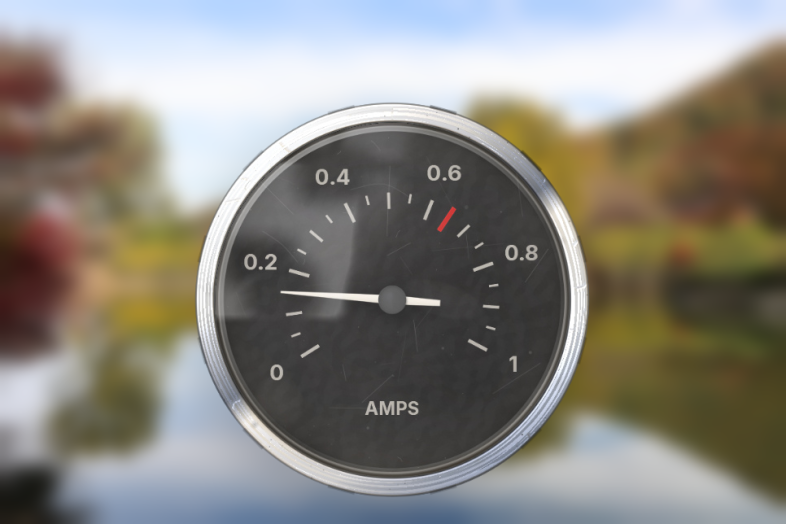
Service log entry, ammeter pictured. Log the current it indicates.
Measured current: 0.15 A
